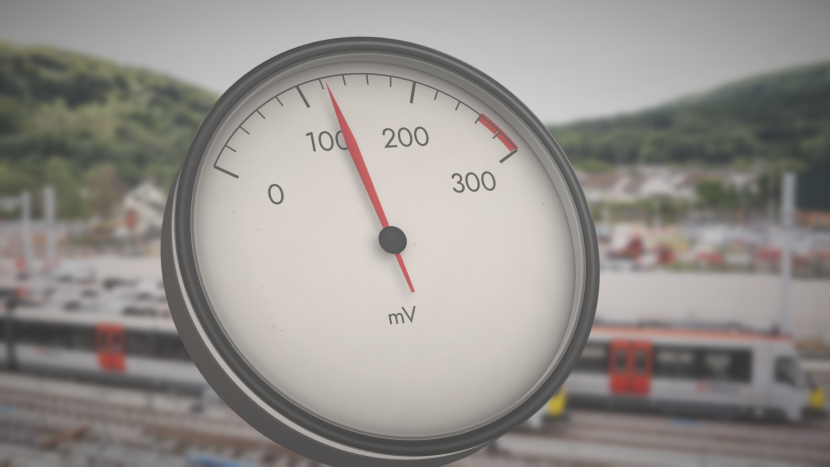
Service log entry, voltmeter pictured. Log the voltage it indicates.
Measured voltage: 120 mV
